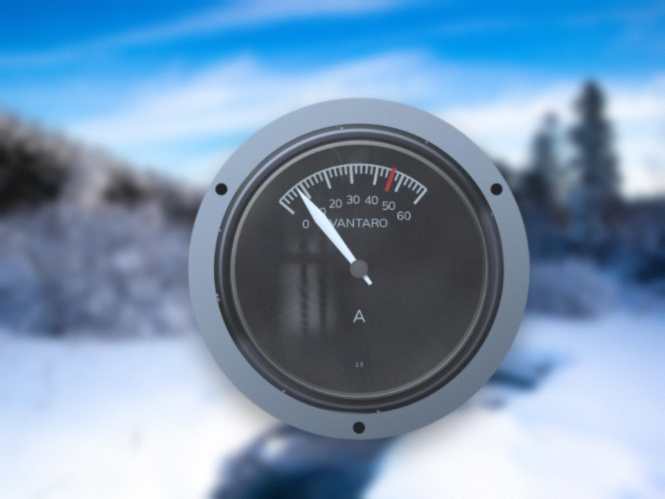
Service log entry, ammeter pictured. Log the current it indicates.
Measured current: 8 A
